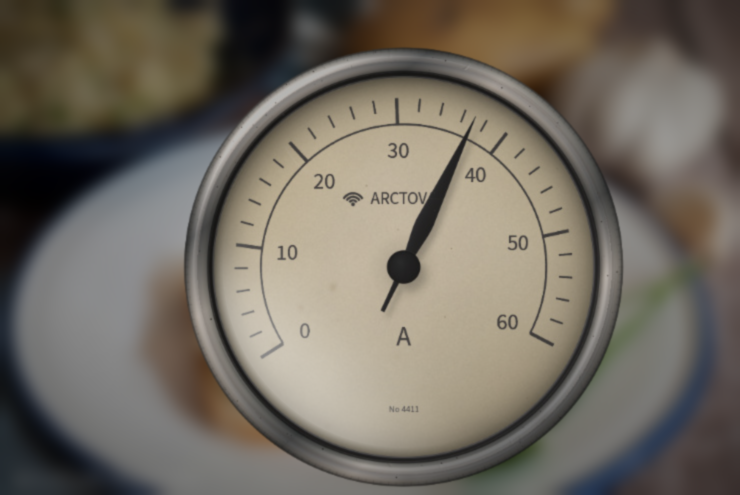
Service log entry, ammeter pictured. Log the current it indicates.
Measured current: 37 A
